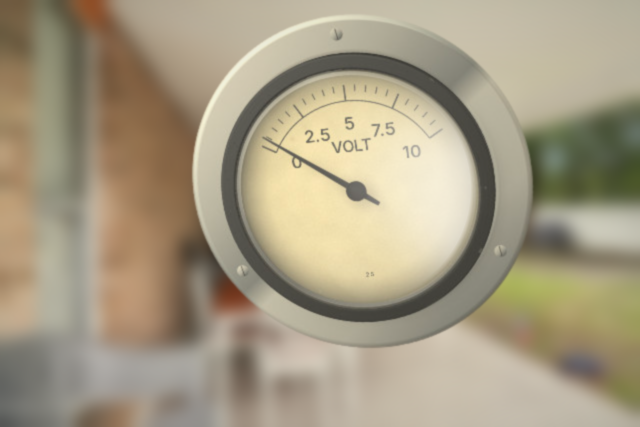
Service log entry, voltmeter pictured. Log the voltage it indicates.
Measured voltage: 0.5 V
